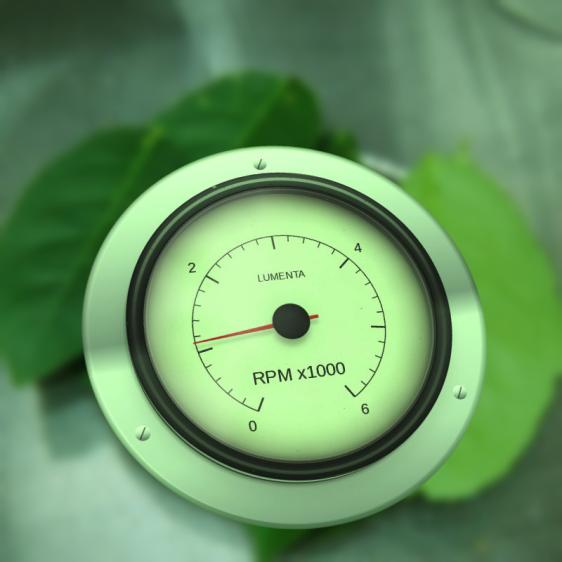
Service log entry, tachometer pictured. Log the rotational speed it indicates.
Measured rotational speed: 1100 rpm
